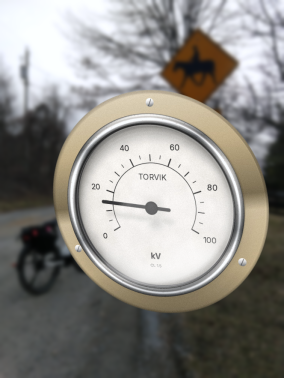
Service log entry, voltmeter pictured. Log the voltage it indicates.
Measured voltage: 15 kV
